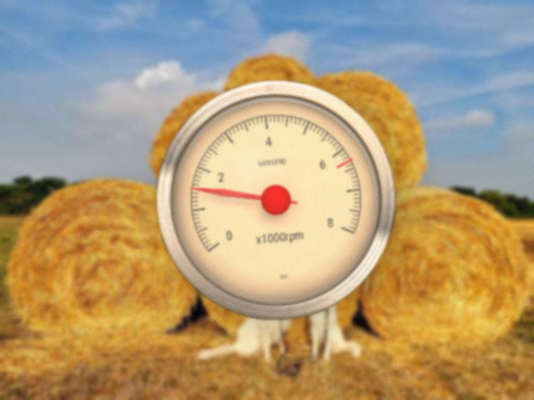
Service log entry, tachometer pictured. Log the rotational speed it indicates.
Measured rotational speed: 1500 rpm
